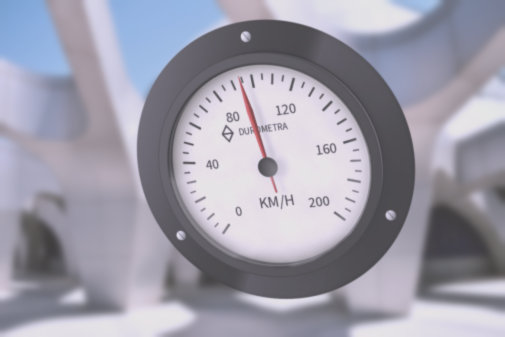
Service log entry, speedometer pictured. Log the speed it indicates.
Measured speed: 95 km/h
